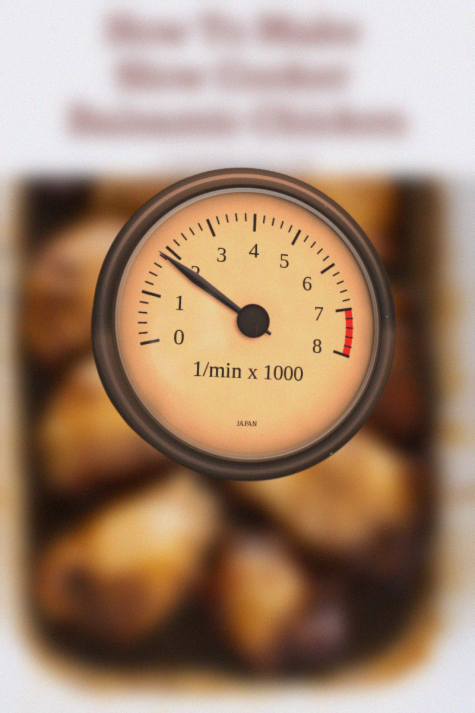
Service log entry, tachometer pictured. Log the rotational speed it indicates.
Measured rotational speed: 1800 rpm
